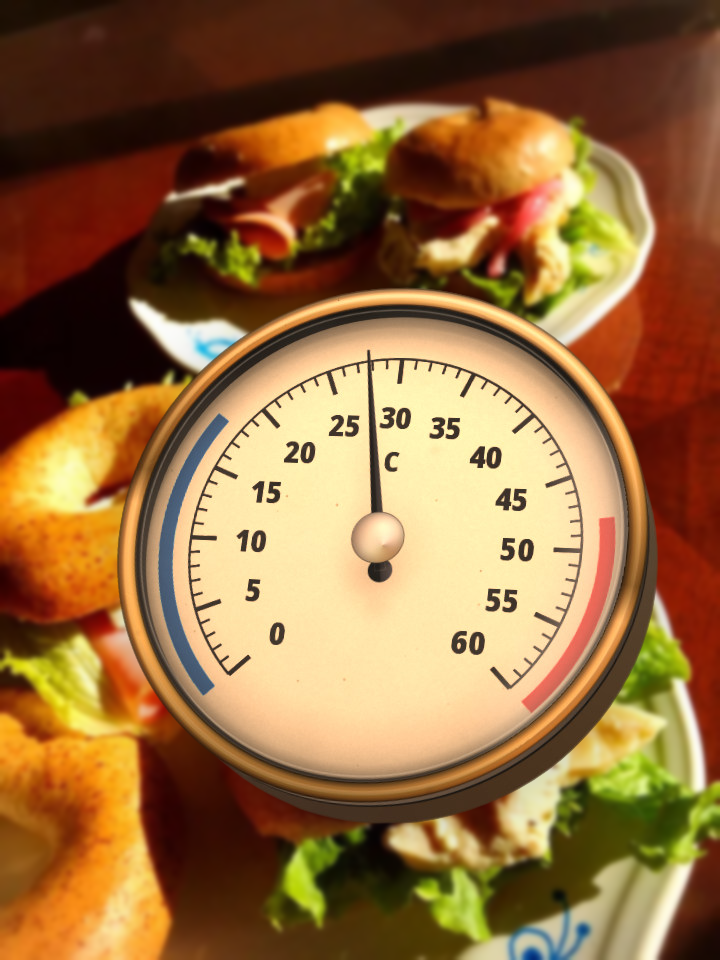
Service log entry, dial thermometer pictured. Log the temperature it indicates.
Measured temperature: 28 °C
